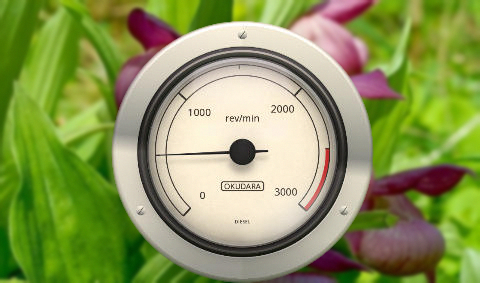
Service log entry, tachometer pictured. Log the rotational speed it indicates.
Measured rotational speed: 500 rpm
